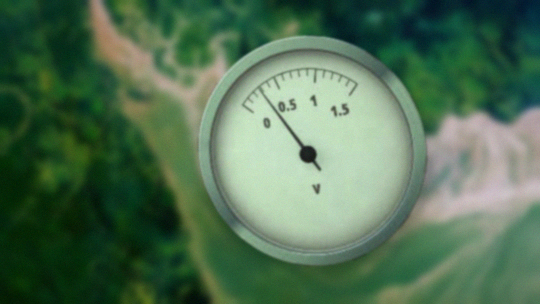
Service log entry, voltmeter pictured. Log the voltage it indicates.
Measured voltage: 0.3 V
